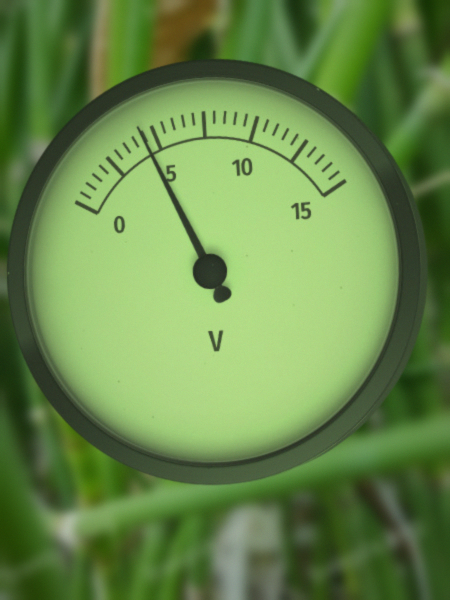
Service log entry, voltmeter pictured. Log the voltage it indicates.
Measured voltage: 4.5 V
